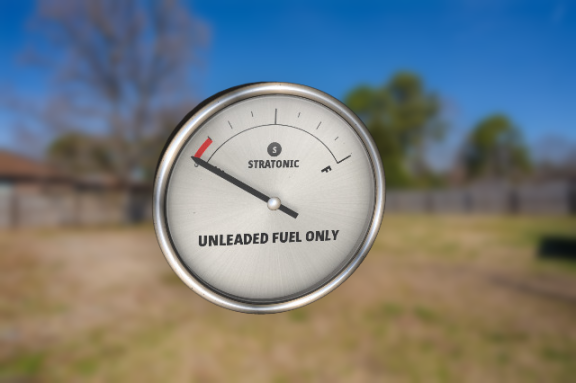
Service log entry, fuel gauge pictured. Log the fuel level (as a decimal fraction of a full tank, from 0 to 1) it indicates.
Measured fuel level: 0
